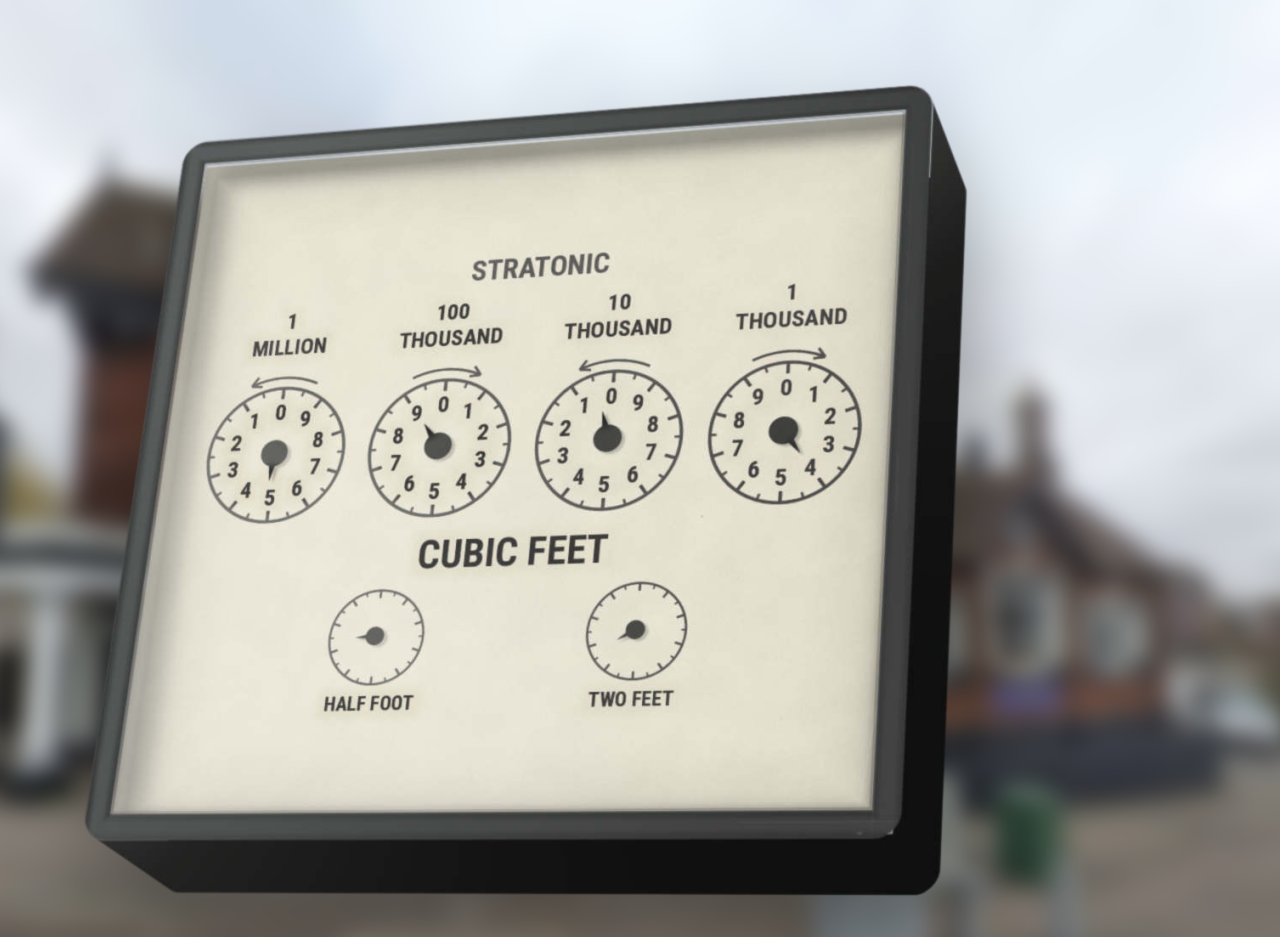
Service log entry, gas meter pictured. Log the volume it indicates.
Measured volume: 490400 ft³
